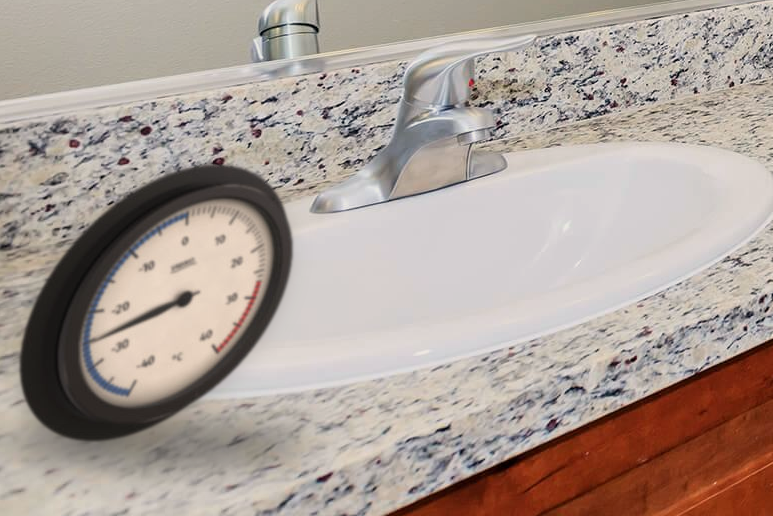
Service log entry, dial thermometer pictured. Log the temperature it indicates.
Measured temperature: -25 °C
